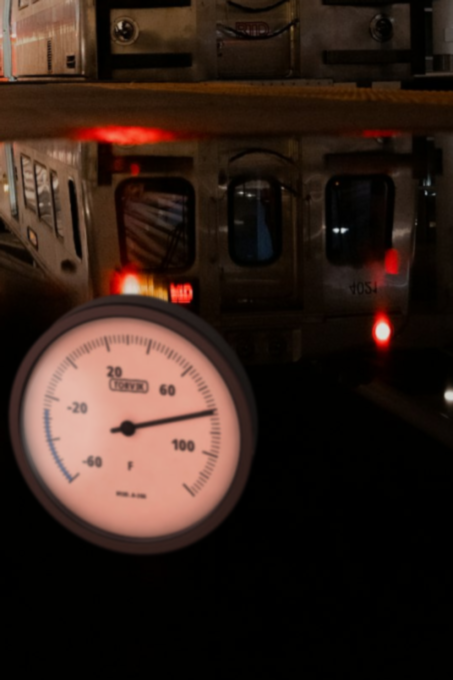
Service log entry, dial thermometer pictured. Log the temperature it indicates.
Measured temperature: 80 °F
